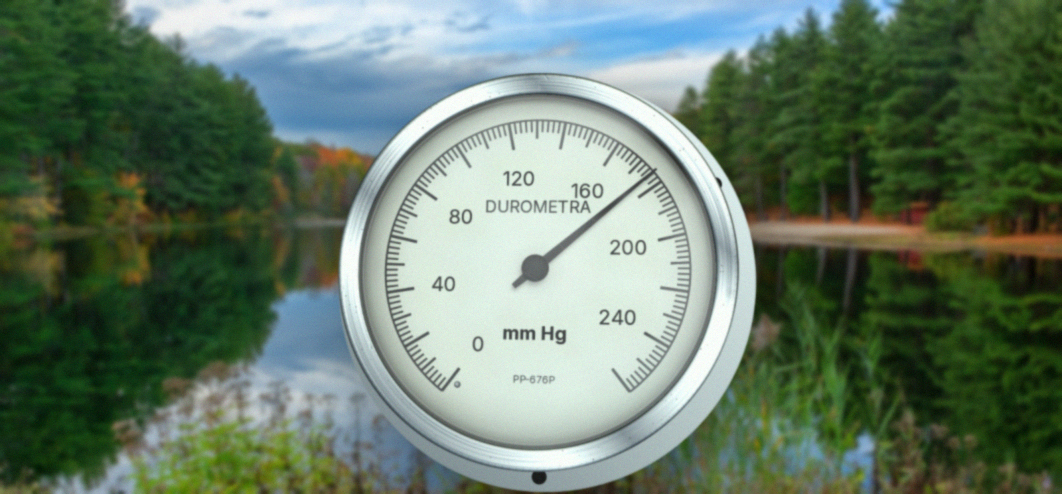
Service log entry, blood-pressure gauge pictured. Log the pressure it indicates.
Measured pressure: 176 mmHg
